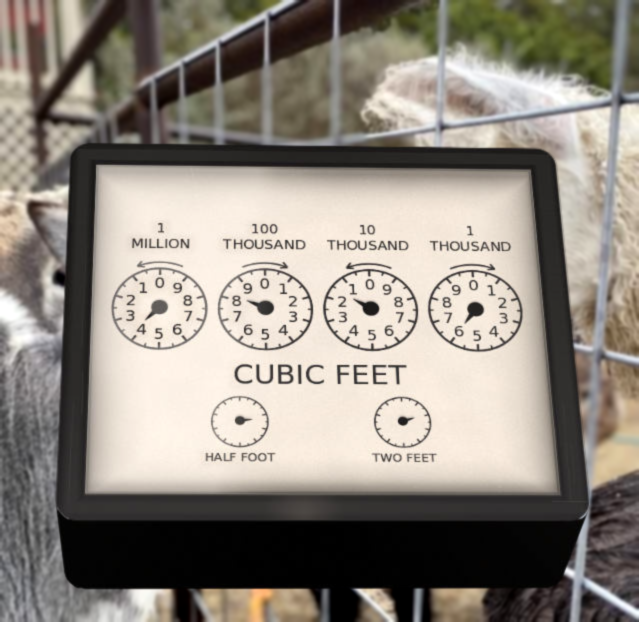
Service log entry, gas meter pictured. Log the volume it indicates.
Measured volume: 381600 ft³
